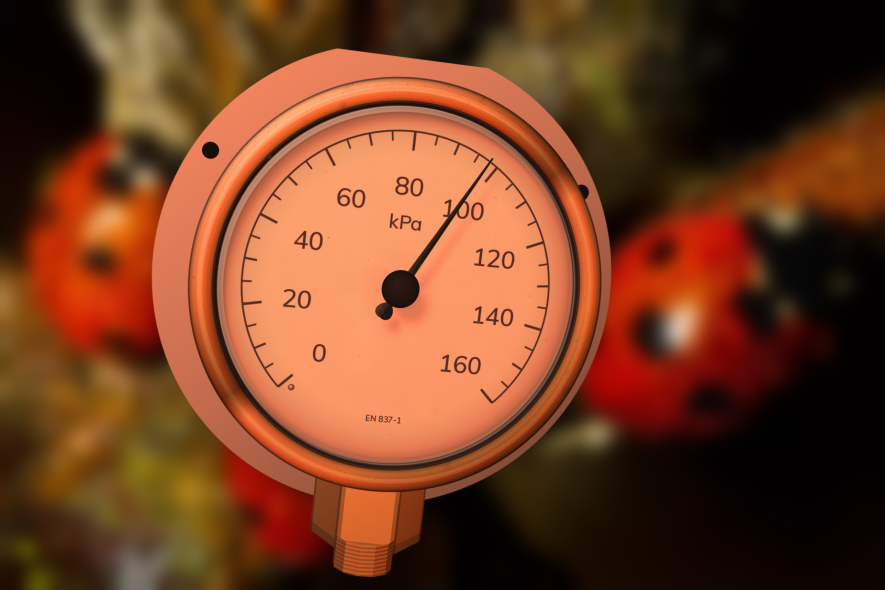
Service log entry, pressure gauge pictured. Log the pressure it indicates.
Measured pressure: 97.5 kPa
